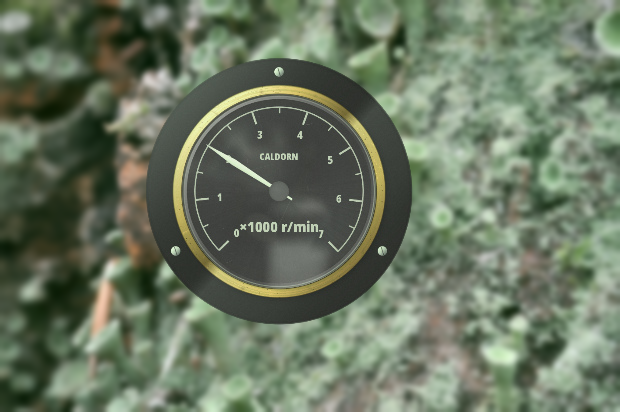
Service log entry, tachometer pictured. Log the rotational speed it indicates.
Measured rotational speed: 2000 rpm
